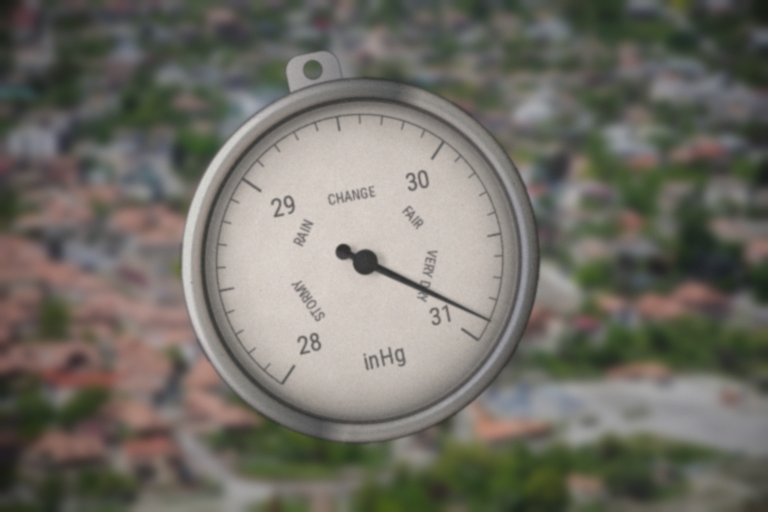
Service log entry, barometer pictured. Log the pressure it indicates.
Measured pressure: 30.9 inHg
